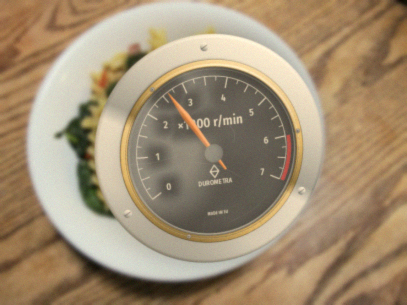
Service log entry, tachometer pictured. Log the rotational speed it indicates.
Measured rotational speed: 2625 rpm
